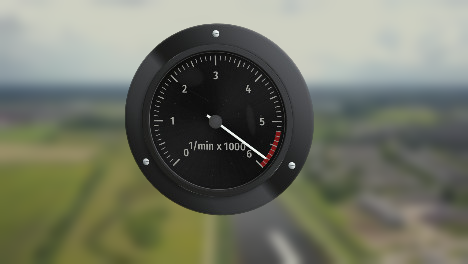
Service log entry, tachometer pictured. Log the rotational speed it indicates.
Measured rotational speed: 5800 rpm
